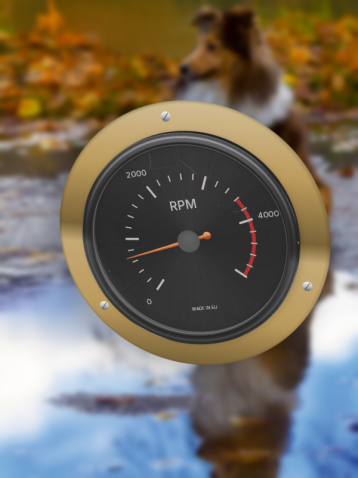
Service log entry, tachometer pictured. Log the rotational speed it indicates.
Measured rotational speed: 700 rpm
